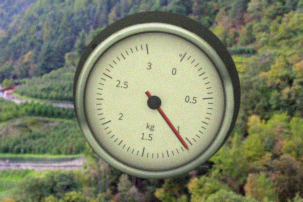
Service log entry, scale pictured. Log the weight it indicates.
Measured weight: 1.05 kg
